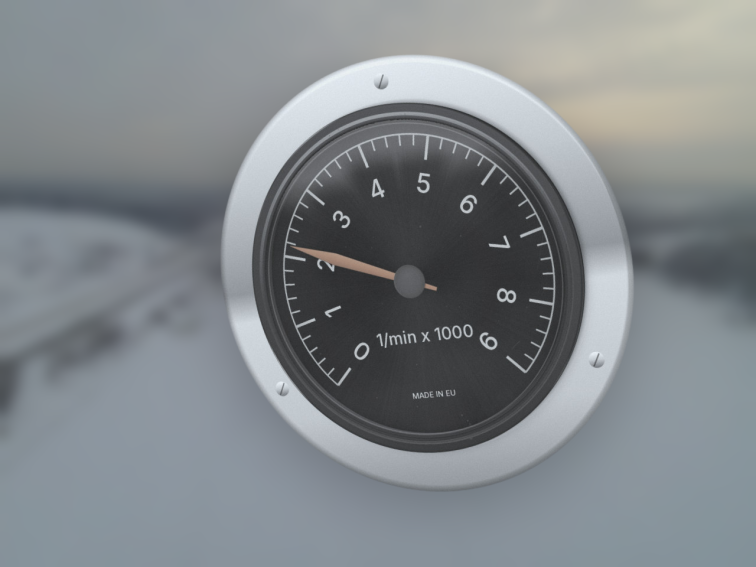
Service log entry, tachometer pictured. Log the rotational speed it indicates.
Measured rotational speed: 2200 rpm
